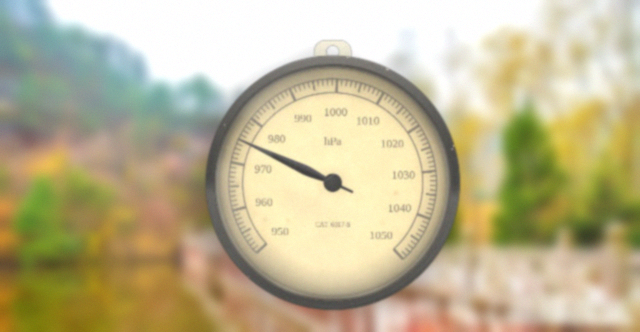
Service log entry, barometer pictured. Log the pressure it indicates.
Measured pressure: 975 hPa
